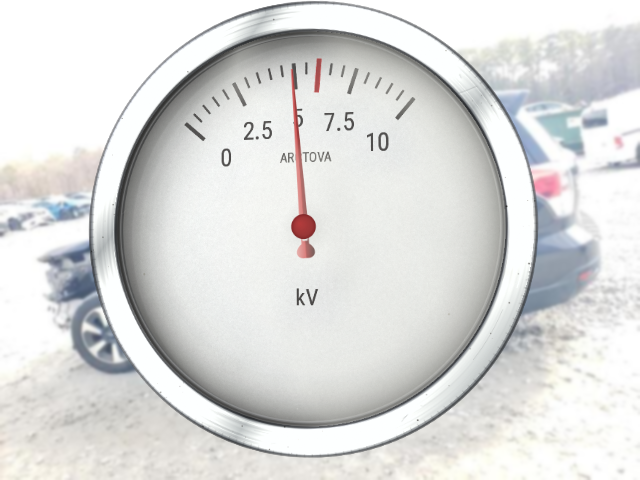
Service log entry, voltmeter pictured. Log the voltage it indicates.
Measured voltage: 5 kV
